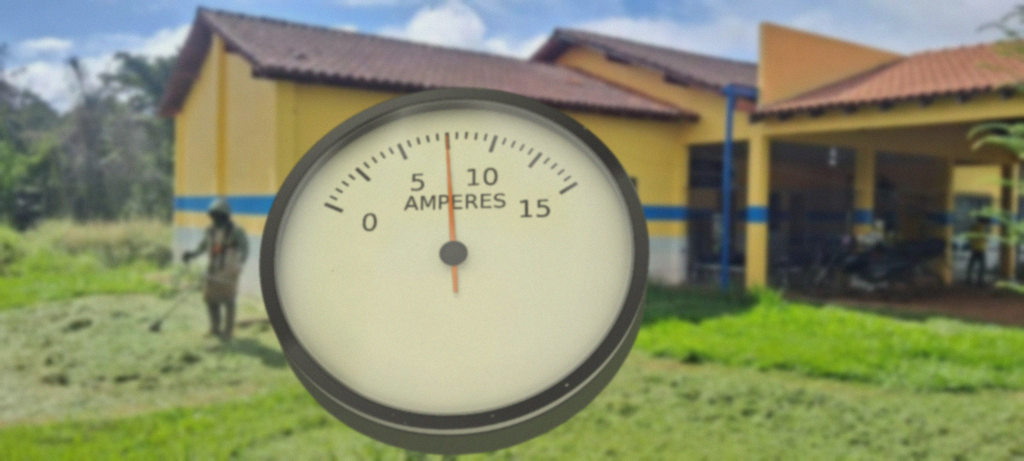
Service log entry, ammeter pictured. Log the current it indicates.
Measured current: 7.5 A
